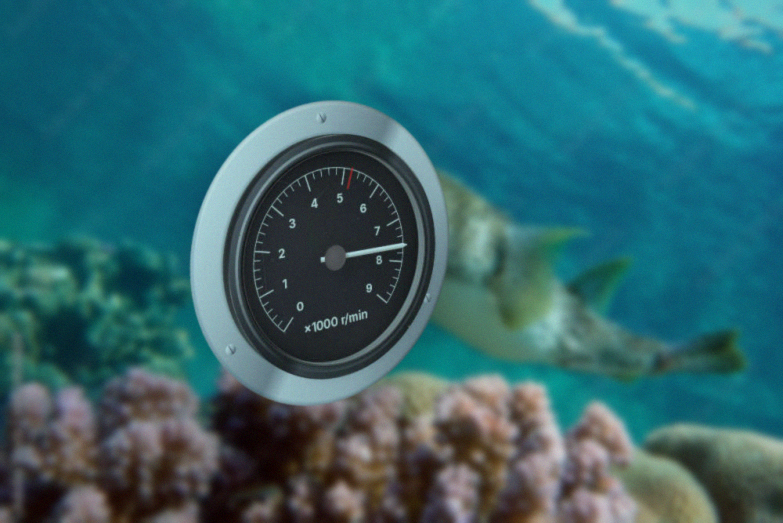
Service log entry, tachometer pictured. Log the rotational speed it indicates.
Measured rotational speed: 7600 rpm
